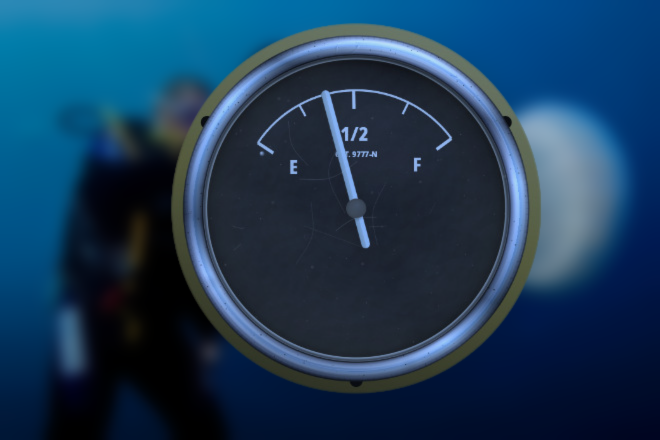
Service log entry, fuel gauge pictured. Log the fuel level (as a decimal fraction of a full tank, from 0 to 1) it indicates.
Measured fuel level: 0.375
